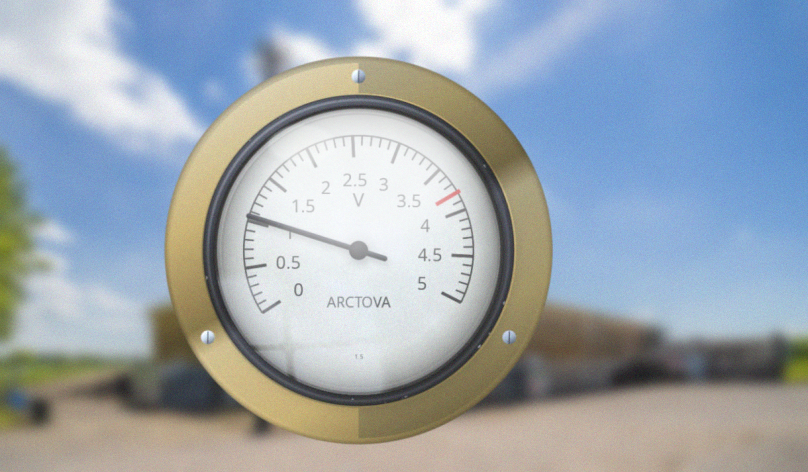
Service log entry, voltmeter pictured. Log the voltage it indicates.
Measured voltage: 1.05 V
